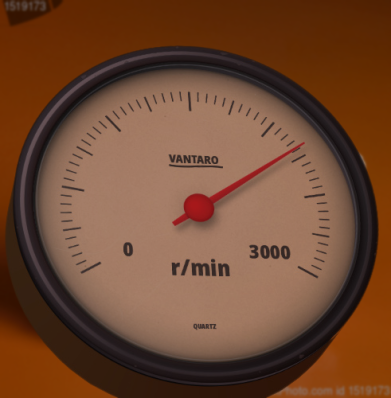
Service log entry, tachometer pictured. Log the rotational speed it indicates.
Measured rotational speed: 2200 rpm
